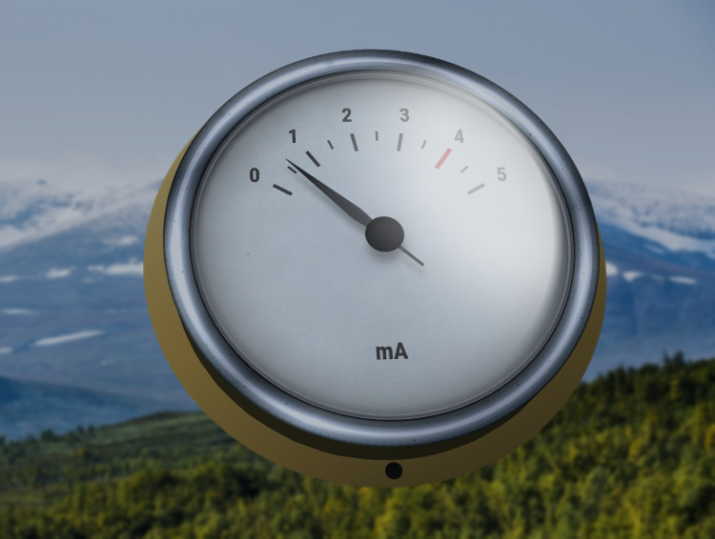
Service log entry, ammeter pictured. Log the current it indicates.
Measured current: 0.5 mA
